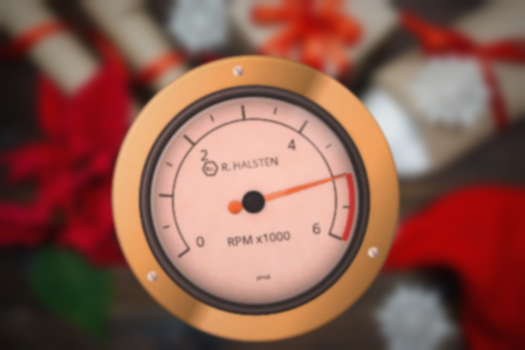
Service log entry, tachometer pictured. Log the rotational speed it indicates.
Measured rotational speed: 5000 rpm
